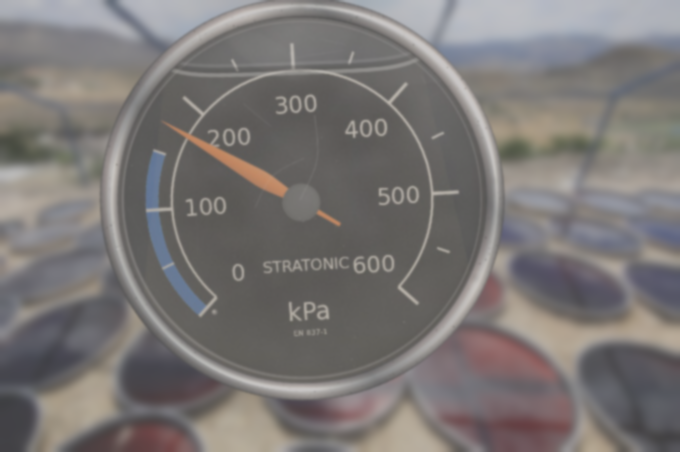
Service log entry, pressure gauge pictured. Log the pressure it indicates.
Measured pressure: 175 kPa
